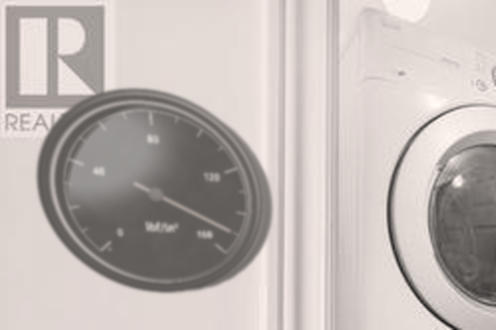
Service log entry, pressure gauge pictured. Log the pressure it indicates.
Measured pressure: 150 psi
